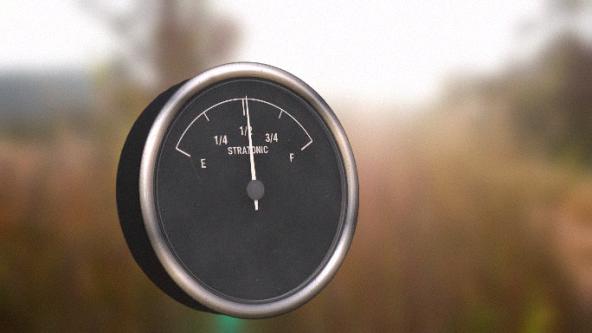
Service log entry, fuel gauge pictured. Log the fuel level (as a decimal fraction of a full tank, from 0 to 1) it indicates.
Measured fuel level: 0.5
